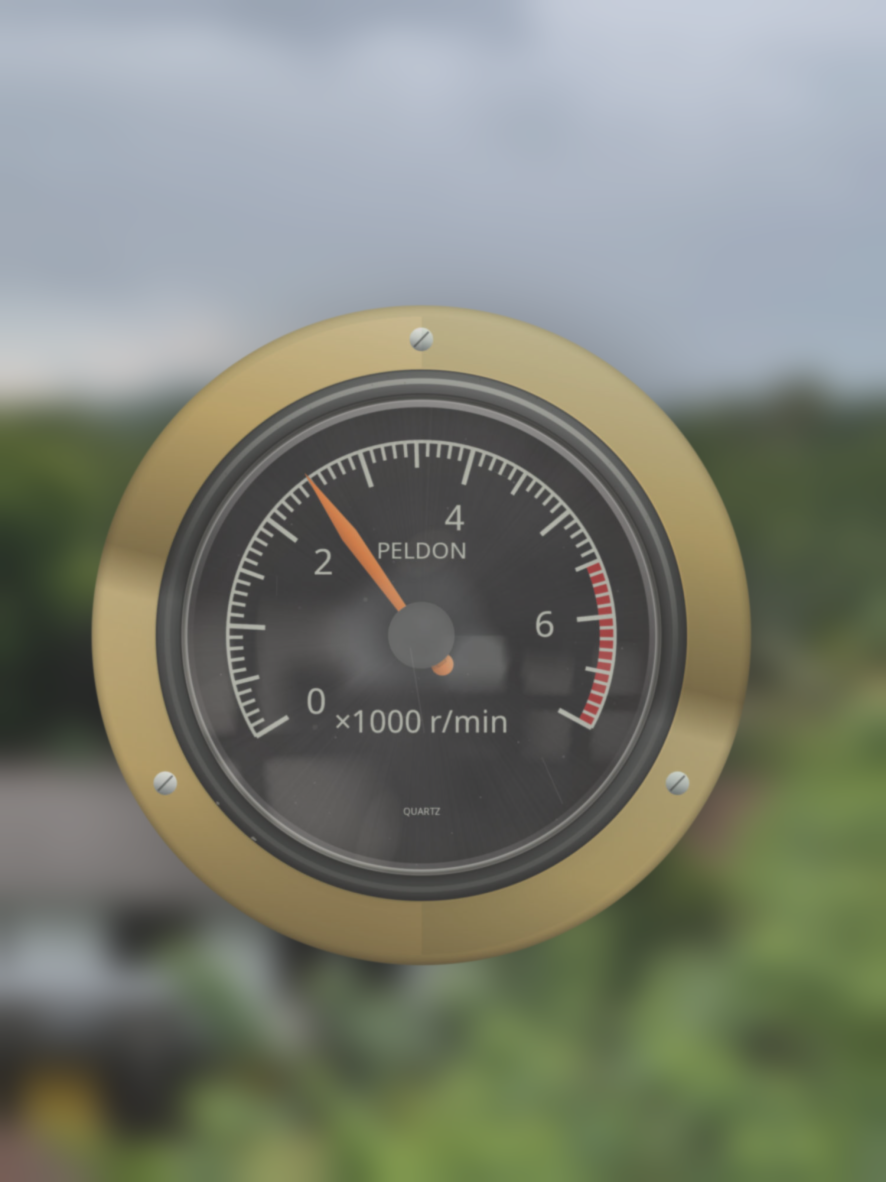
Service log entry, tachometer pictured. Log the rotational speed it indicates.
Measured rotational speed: 2500 rpm
